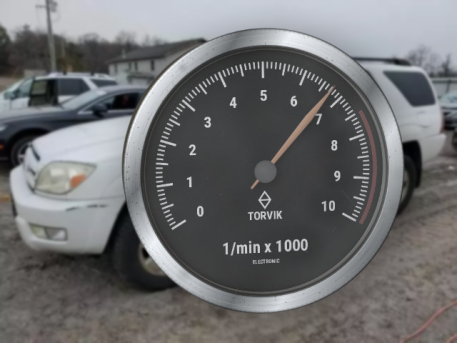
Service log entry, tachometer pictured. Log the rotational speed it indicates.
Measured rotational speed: 6700 rpm
